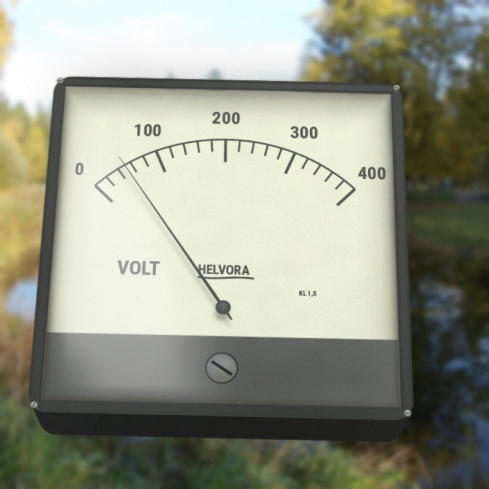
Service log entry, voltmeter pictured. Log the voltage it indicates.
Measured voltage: 50 V
